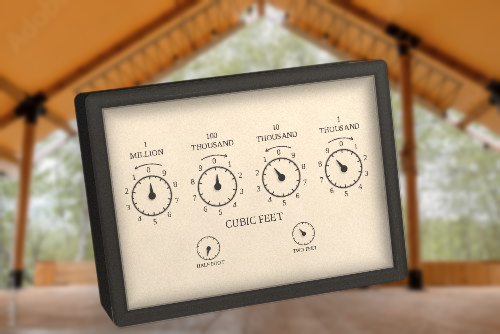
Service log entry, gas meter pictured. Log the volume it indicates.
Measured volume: 900 ft³
